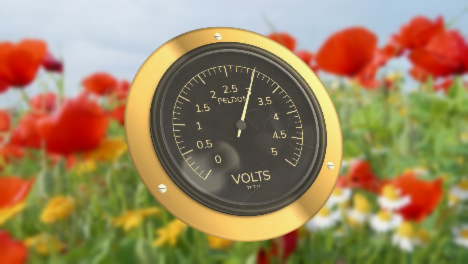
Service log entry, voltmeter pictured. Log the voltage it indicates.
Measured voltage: 3 V
